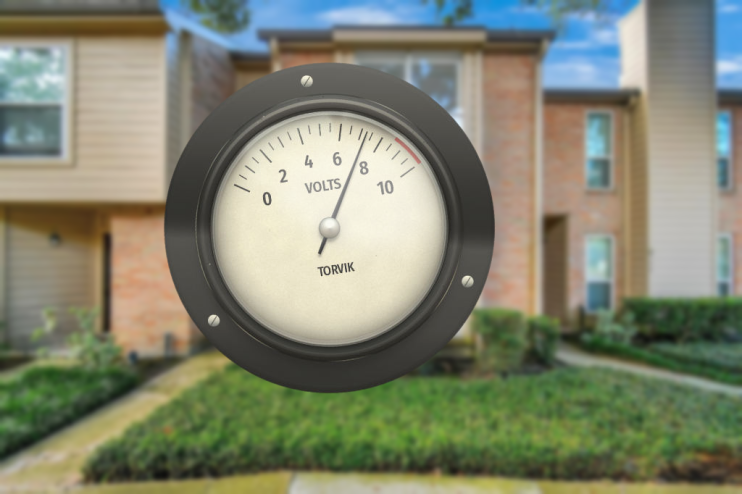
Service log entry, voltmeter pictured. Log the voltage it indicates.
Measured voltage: 7.25 V
